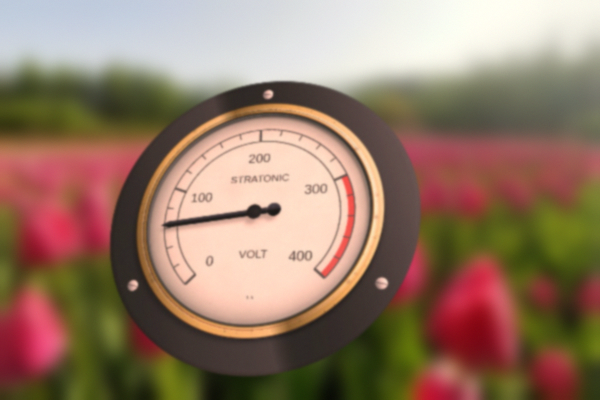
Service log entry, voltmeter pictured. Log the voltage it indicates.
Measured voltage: 60 V
